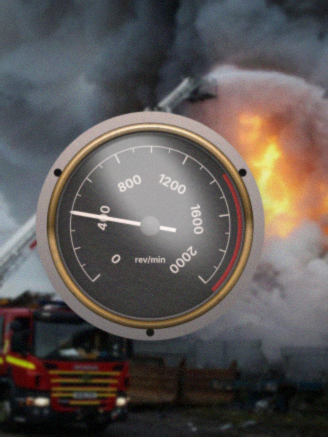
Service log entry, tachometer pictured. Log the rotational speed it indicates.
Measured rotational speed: 400 rpm
